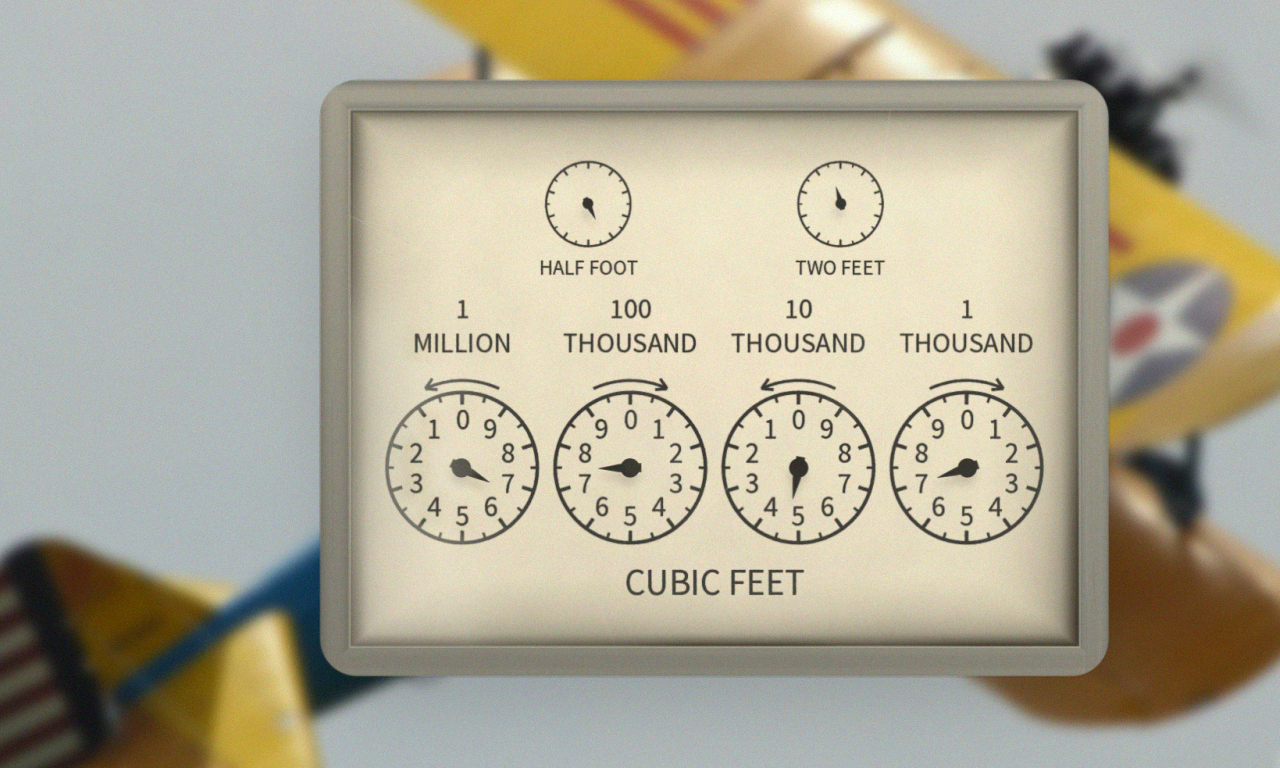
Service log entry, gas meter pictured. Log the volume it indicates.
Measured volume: 674700 ft³
